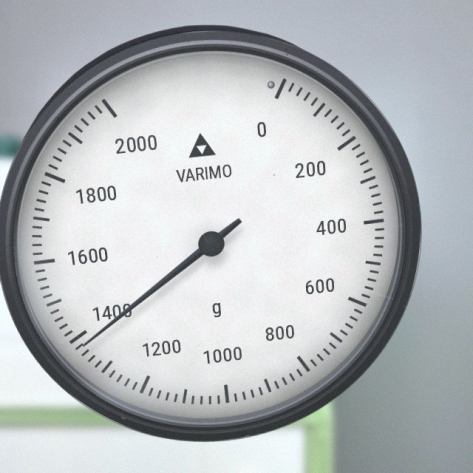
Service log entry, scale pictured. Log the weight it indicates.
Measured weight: 1380 g
